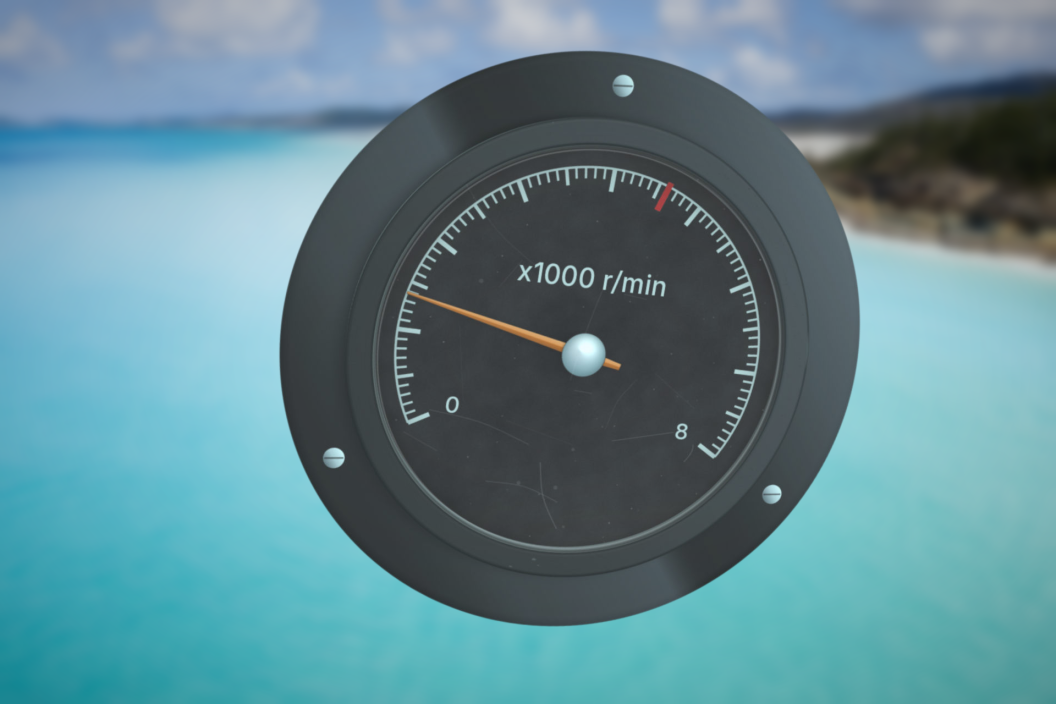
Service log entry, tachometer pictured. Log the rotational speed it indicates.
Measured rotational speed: 1400 rpm
